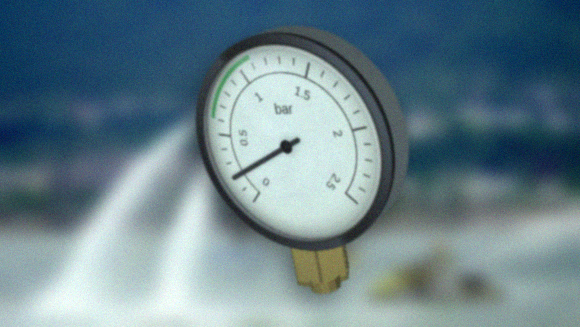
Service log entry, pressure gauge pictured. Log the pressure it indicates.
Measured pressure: 0.2 bar
